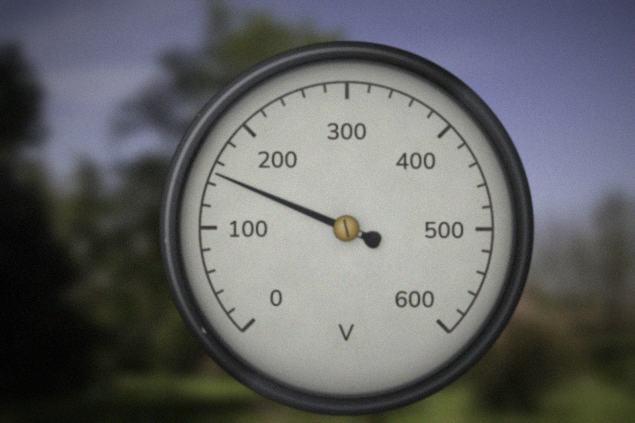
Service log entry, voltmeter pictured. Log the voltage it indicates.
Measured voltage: 150 V
